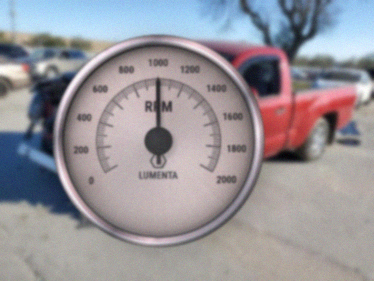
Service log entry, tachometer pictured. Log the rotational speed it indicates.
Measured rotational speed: 1000 rpm
